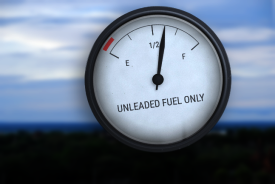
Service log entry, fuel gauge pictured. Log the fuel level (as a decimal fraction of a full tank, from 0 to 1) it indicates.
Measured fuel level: 0.625
